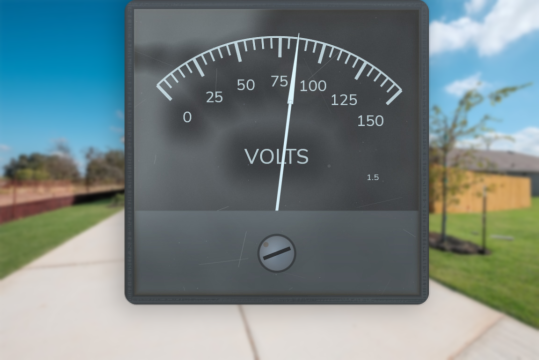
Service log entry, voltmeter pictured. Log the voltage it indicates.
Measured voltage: 85 V
